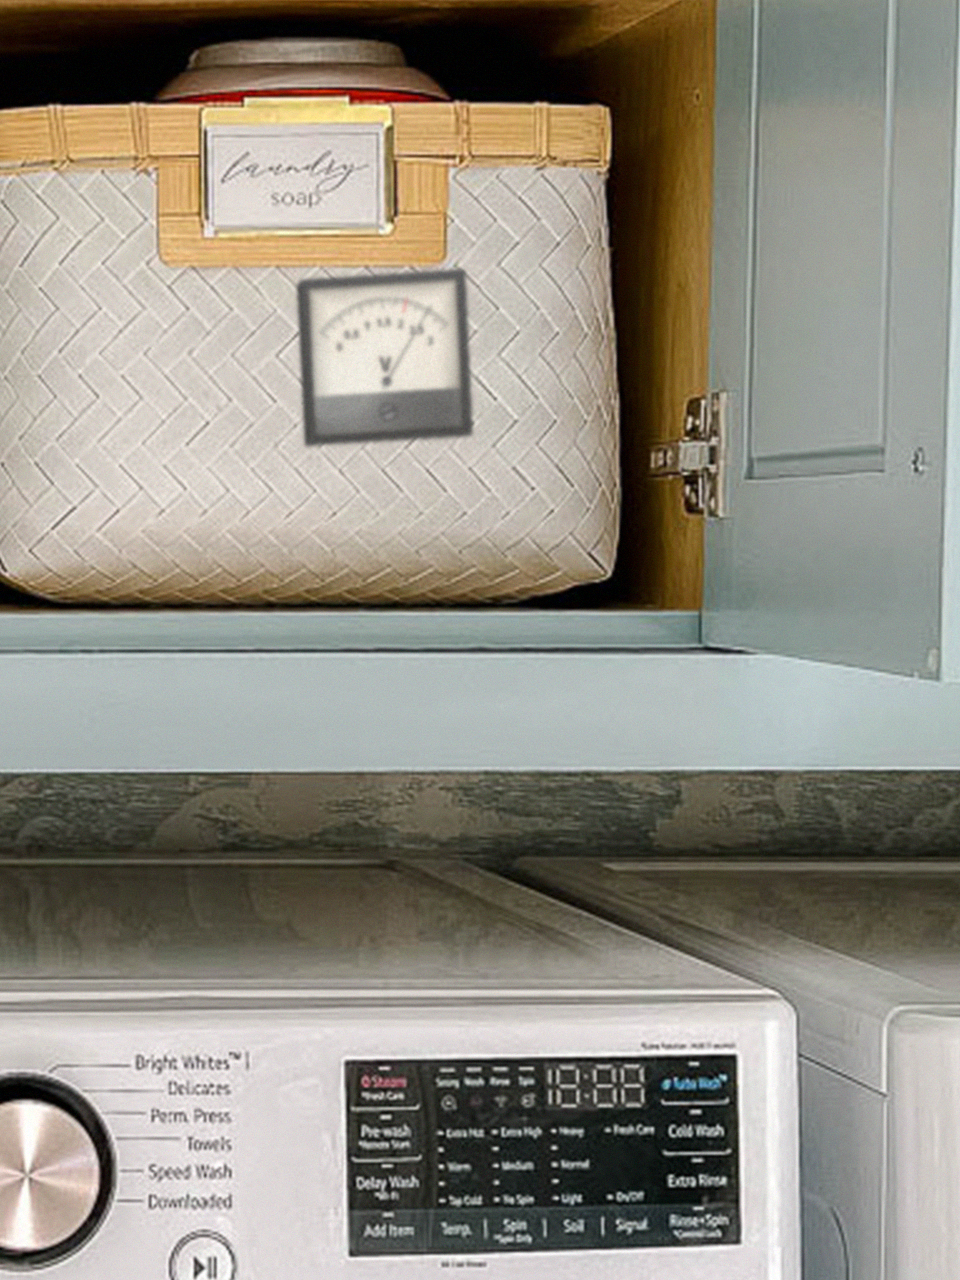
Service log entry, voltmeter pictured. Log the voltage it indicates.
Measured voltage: 2.5 V
